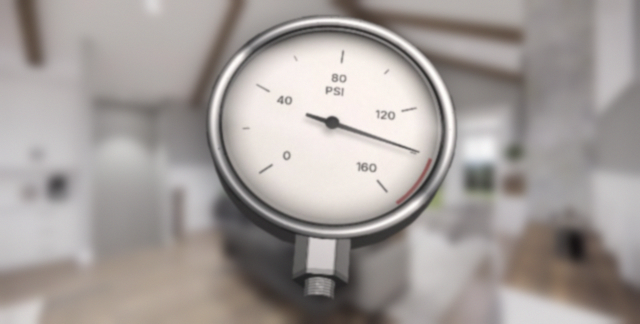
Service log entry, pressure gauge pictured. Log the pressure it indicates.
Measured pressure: 140 psi
